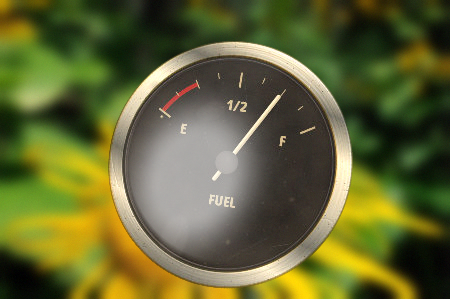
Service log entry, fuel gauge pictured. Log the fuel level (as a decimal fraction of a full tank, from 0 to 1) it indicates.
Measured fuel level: 0.75
